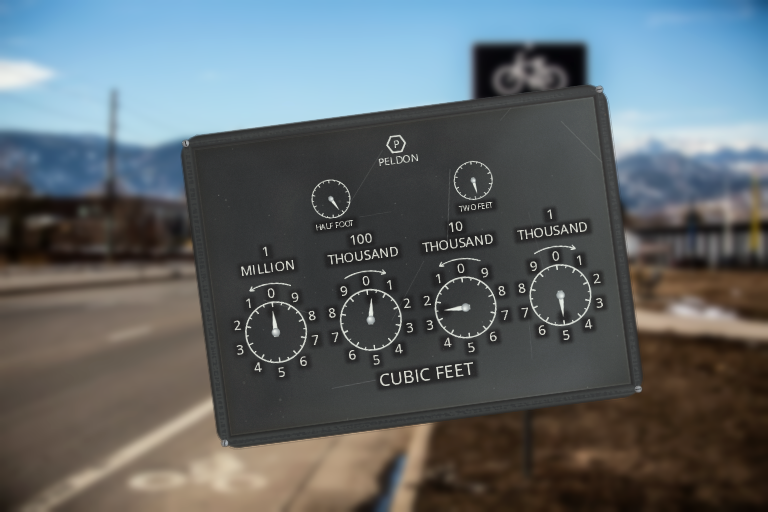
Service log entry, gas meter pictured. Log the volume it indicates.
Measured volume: 2500 ft³
